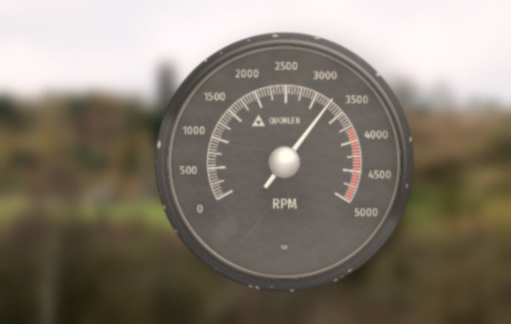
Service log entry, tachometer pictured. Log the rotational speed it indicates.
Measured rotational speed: 3250 rpm
